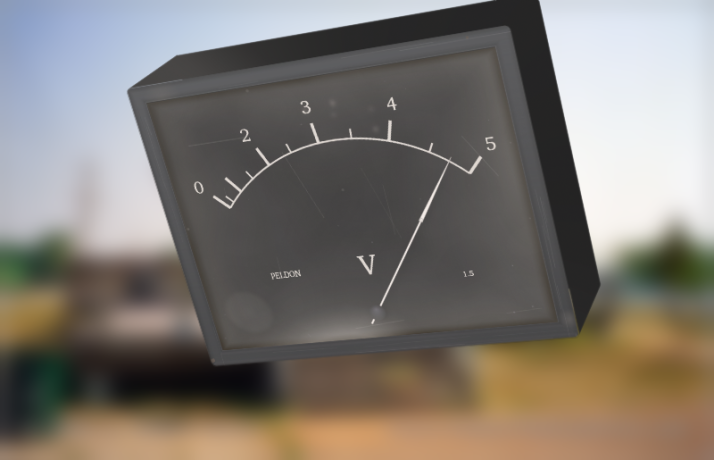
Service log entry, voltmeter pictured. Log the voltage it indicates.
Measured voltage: 4.75 V
